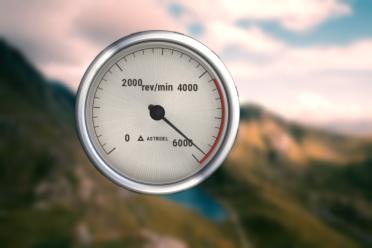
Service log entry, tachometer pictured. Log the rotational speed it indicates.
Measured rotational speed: 5800 rpm
